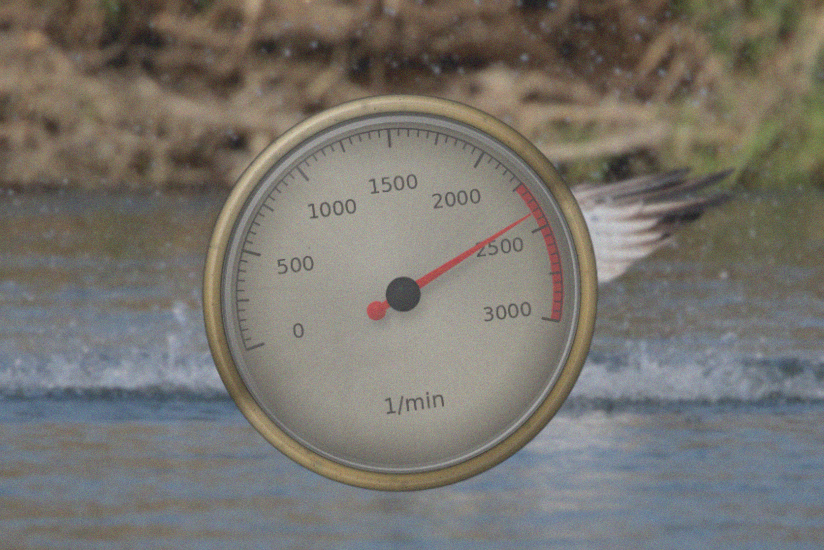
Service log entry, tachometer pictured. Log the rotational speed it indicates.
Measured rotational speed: 2400 rpm
